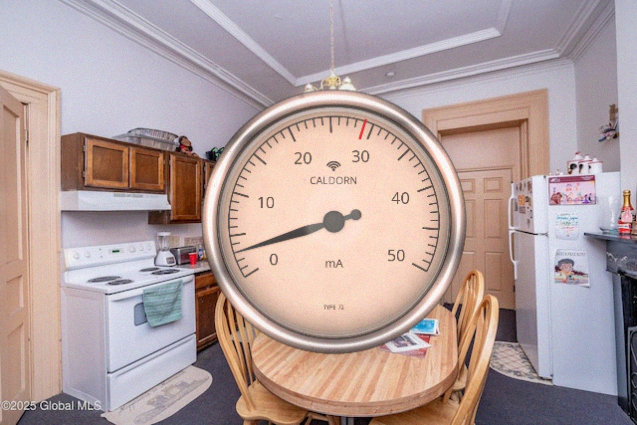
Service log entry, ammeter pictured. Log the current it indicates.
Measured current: 3 mA
